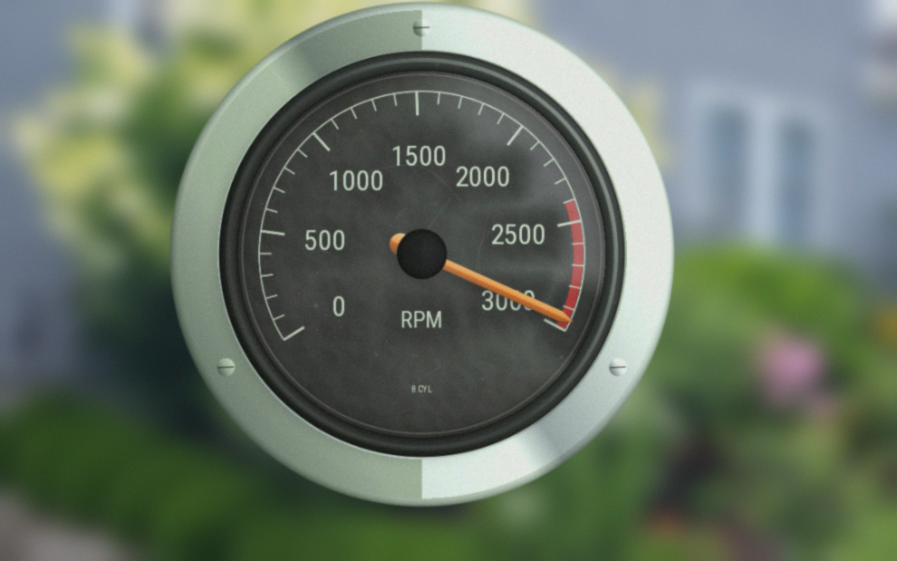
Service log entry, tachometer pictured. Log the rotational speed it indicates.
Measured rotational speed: 2950 rpm
